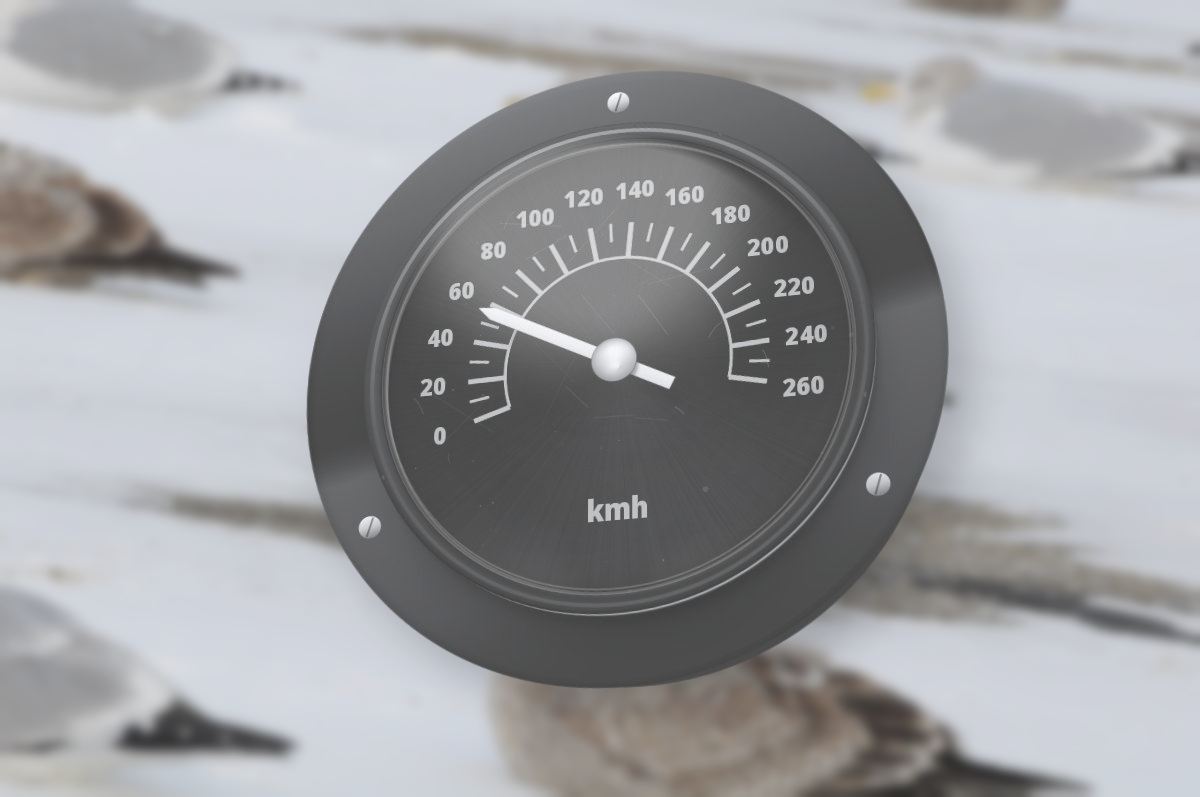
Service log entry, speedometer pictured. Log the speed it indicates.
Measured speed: 55 km/h
